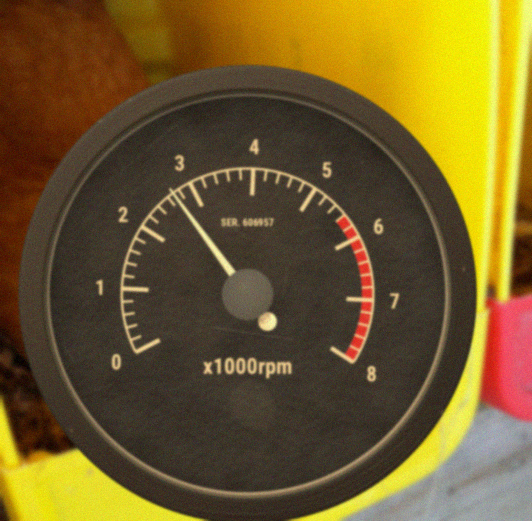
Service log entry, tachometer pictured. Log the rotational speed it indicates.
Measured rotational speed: 2700 rpm
